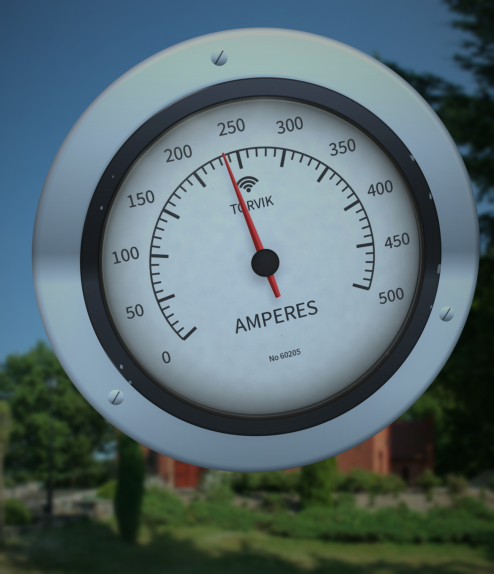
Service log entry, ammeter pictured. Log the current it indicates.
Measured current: 235 A
